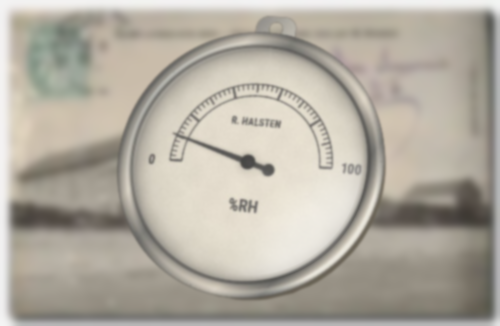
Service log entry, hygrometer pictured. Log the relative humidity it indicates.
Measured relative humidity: 10 %
